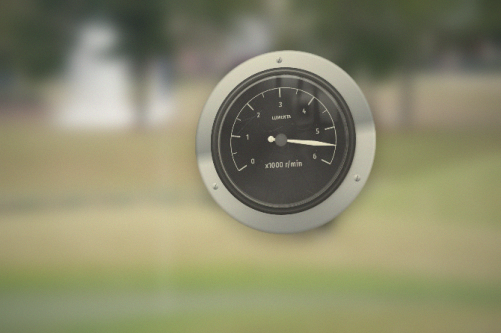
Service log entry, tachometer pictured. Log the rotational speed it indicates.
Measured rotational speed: 5500 rpm
